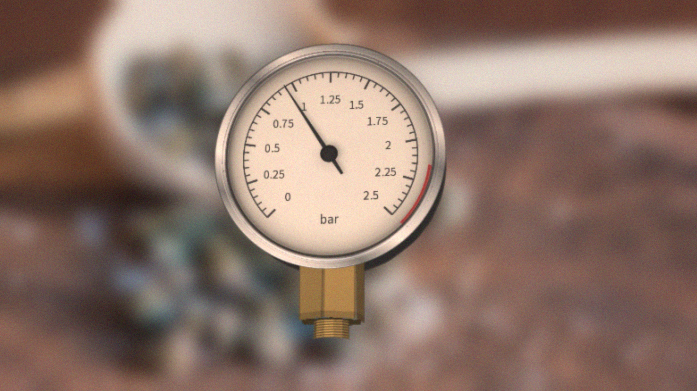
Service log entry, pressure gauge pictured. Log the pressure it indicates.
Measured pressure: 0.95 bar
